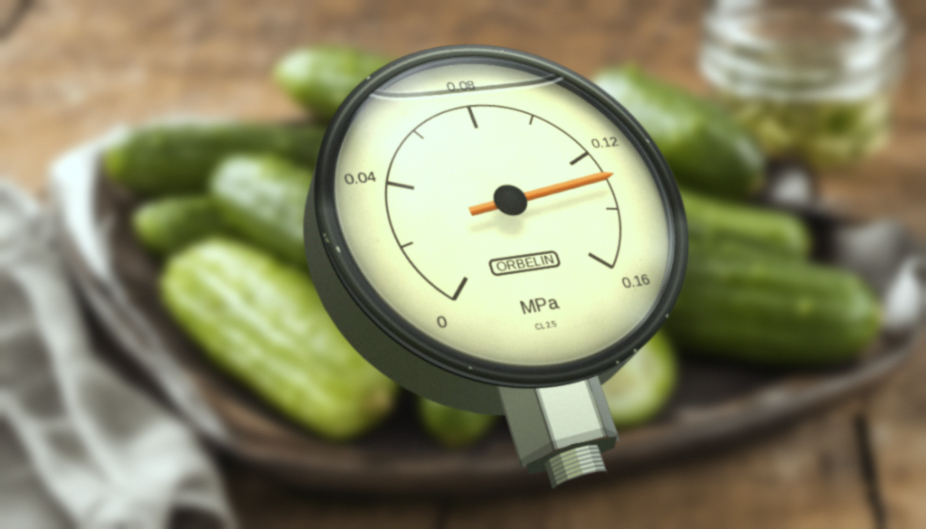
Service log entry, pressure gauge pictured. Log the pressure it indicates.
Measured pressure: 0.13 MPa
